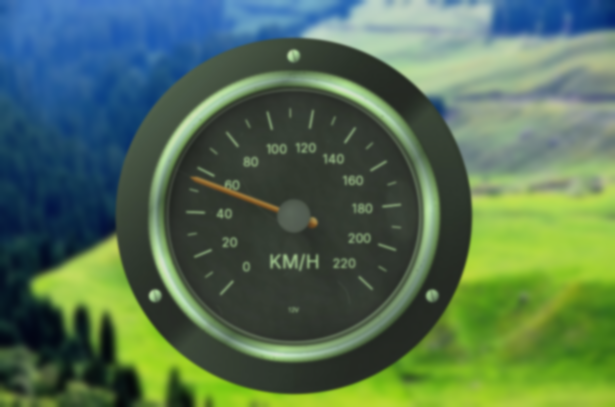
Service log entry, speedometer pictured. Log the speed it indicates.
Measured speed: 55 km/h
